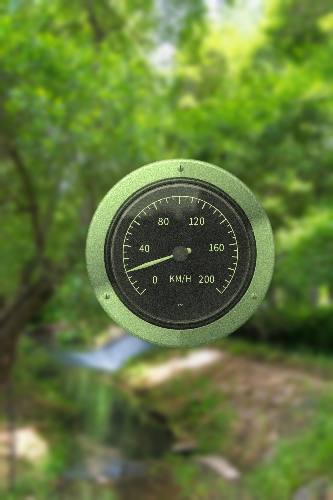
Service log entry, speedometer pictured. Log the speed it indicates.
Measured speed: 20 km/h
